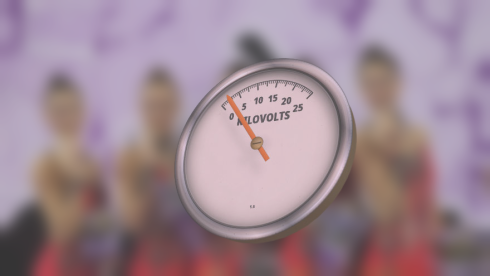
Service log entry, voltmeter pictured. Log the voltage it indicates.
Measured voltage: 2.5 kV
